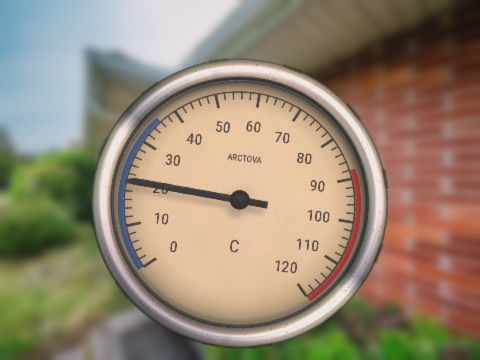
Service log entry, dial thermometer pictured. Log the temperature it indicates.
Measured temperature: 20 °C
